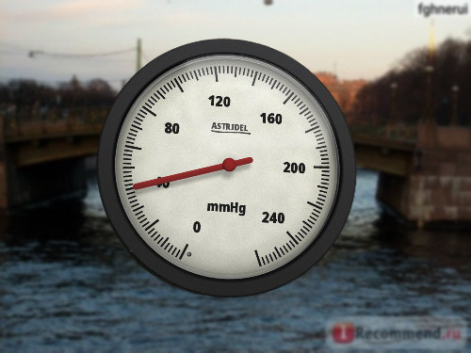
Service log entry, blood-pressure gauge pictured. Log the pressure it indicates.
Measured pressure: 40 mmHg
